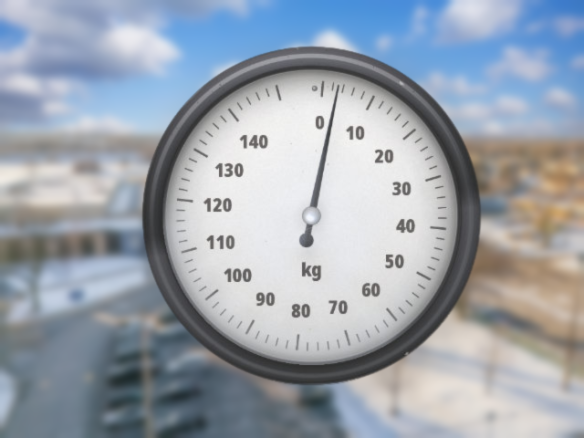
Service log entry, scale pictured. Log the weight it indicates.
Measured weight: 3 kg
